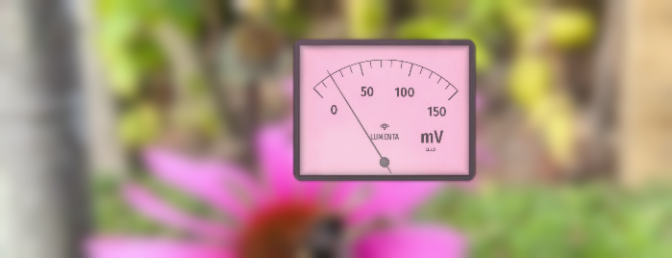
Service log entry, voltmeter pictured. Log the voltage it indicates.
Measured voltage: 20 mV
